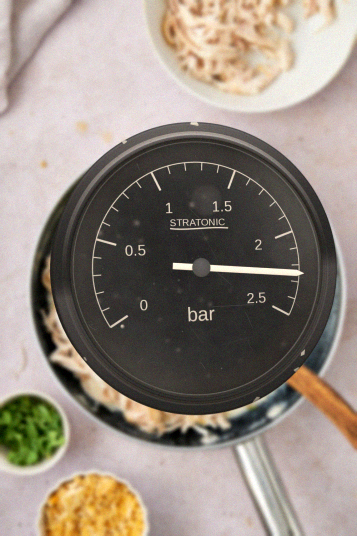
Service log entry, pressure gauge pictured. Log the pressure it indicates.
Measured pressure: 2.25 bar
